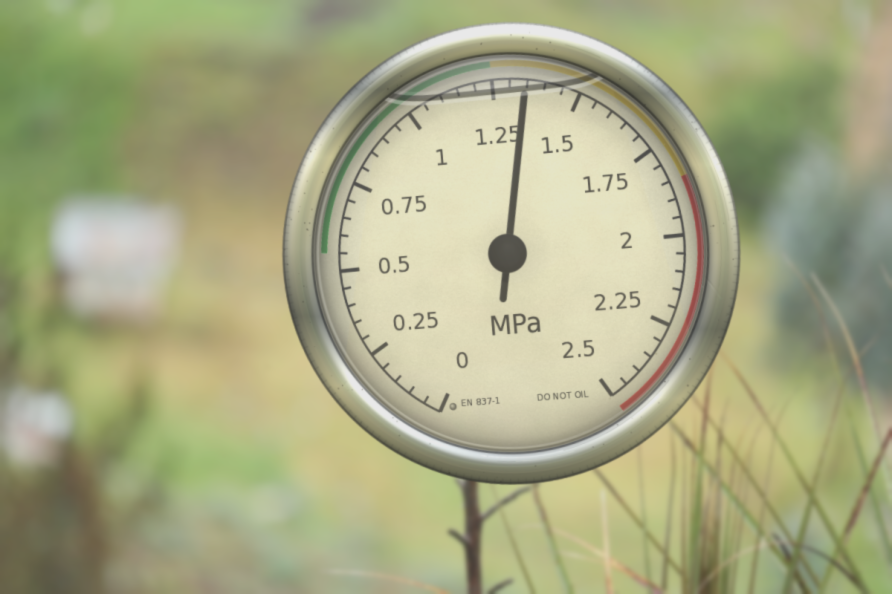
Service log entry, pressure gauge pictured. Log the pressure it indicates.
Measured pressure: 1.35 MPa
